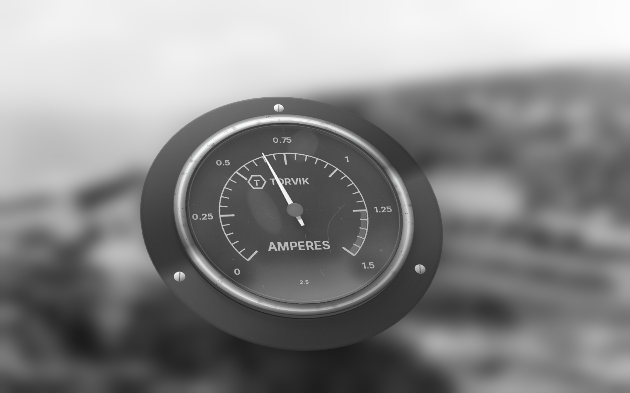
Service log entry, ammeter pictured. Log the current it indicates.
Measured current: 0.65 A
